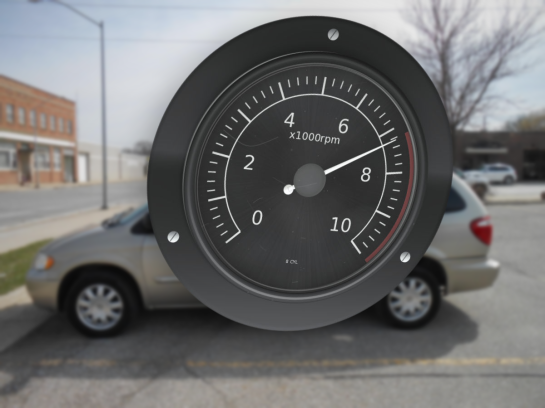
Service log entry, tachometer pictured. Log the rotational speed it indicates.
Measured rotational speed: 7200 rpm
